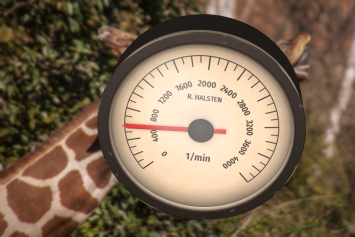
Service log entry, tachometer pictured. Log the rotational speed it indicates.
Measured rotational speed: 600 rpm
